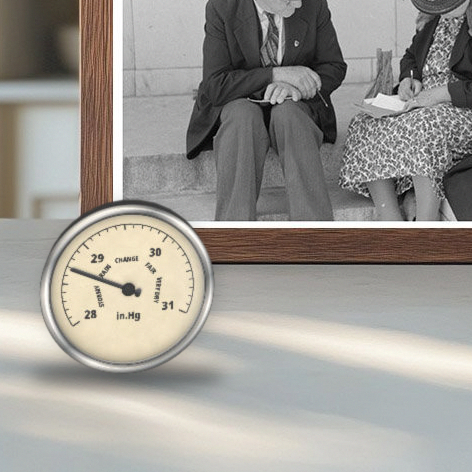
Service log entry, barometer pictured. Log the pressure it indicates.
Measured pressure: 28.7 inHg
